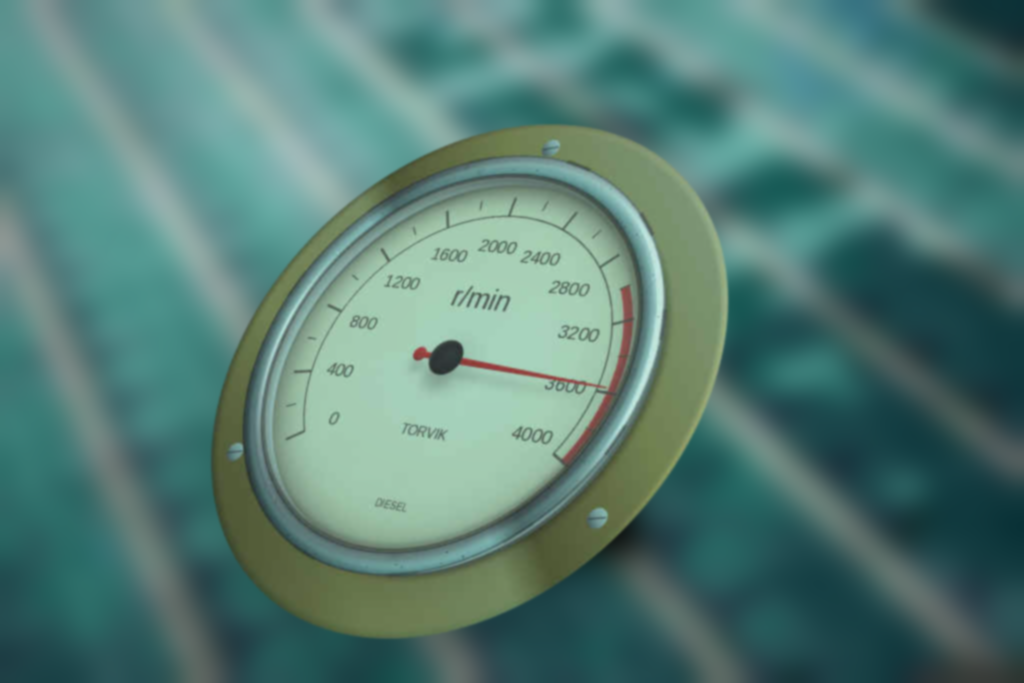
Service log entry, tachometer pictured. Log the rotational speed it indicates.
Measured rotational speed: 3600 rpm
